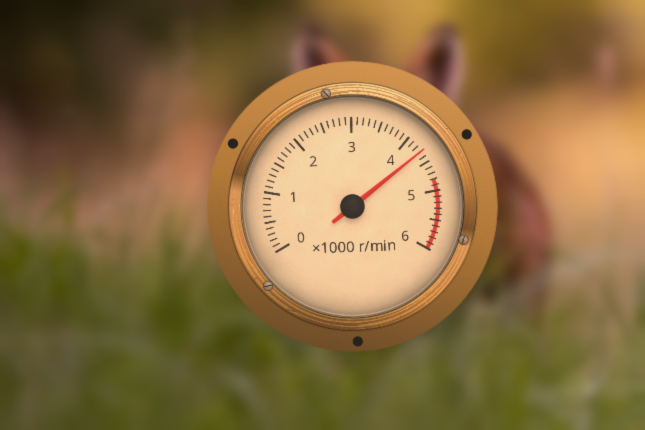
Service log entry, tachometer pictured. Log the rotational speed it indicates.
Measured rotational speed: 4300 rpm
